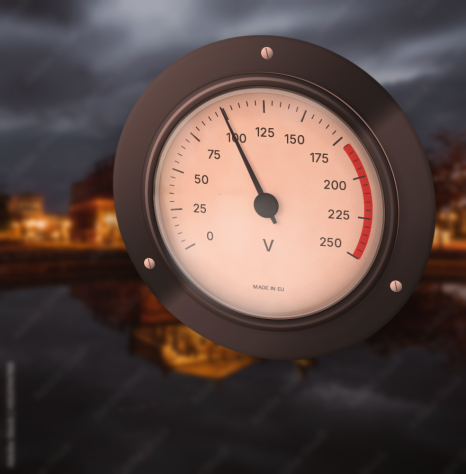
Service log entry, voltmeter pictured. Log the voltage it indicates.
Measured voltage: 100 V
